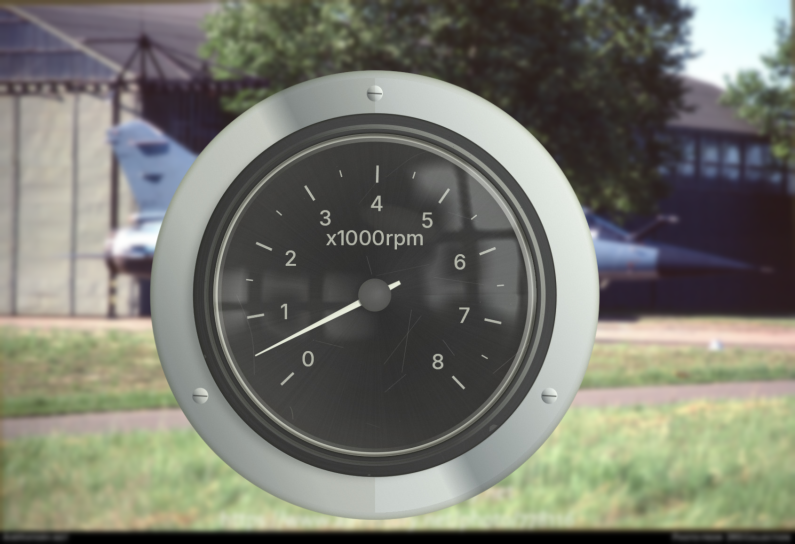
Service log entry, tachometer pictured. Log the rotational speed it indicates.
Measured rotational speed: 500 rpm
